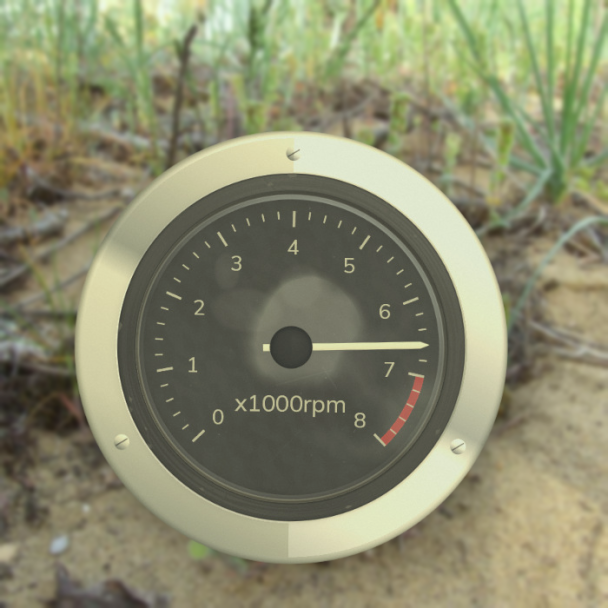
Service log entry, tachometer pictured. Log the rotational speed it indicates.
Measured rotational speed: 6600 rpm
